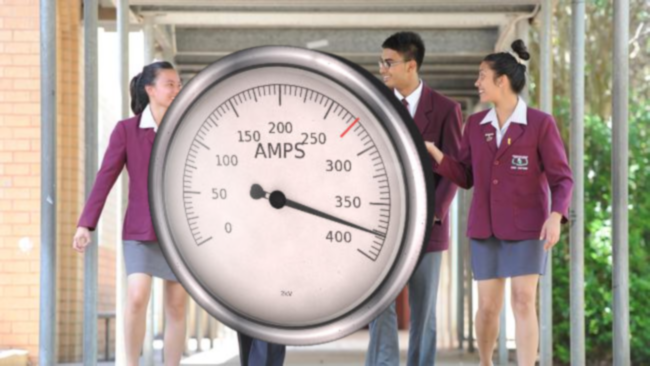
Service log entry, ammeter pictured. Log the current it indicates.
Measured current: 375 A
